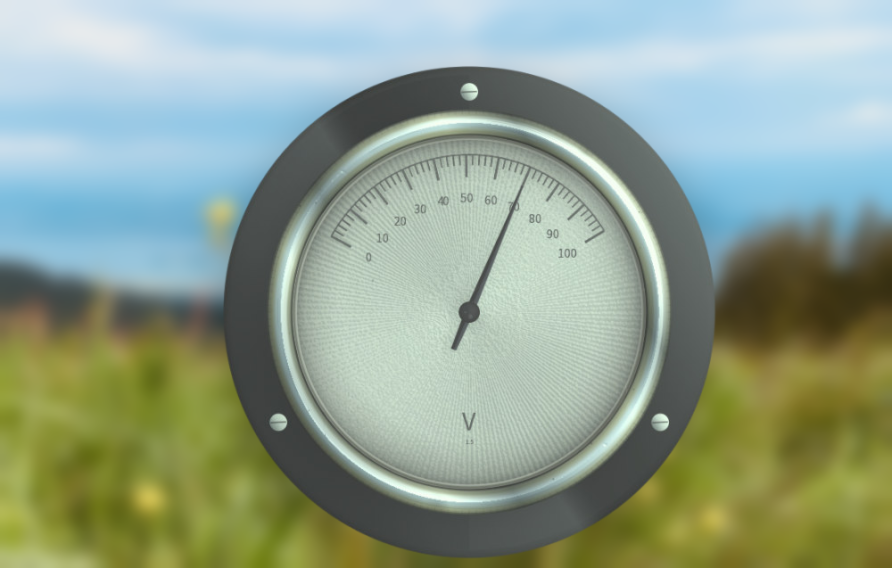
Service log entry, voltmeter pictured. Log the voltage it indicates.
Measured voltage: 70 V
